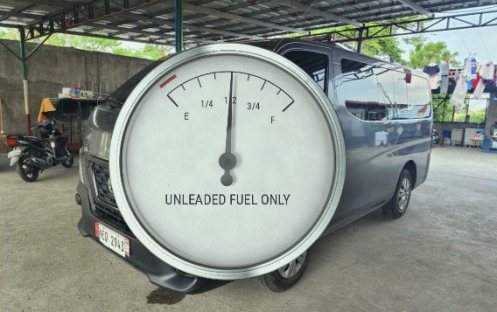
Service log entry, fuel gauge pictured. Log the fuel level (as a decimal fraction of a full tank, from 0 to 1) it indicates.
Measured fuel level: 0.5
